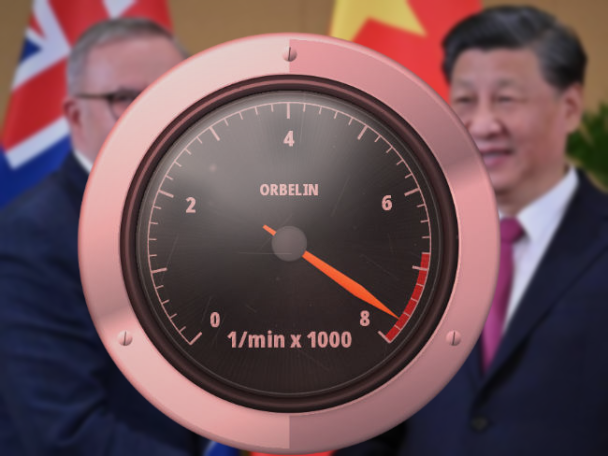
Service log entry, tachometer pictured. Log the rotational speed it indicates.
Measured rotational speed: 7700 rpm
